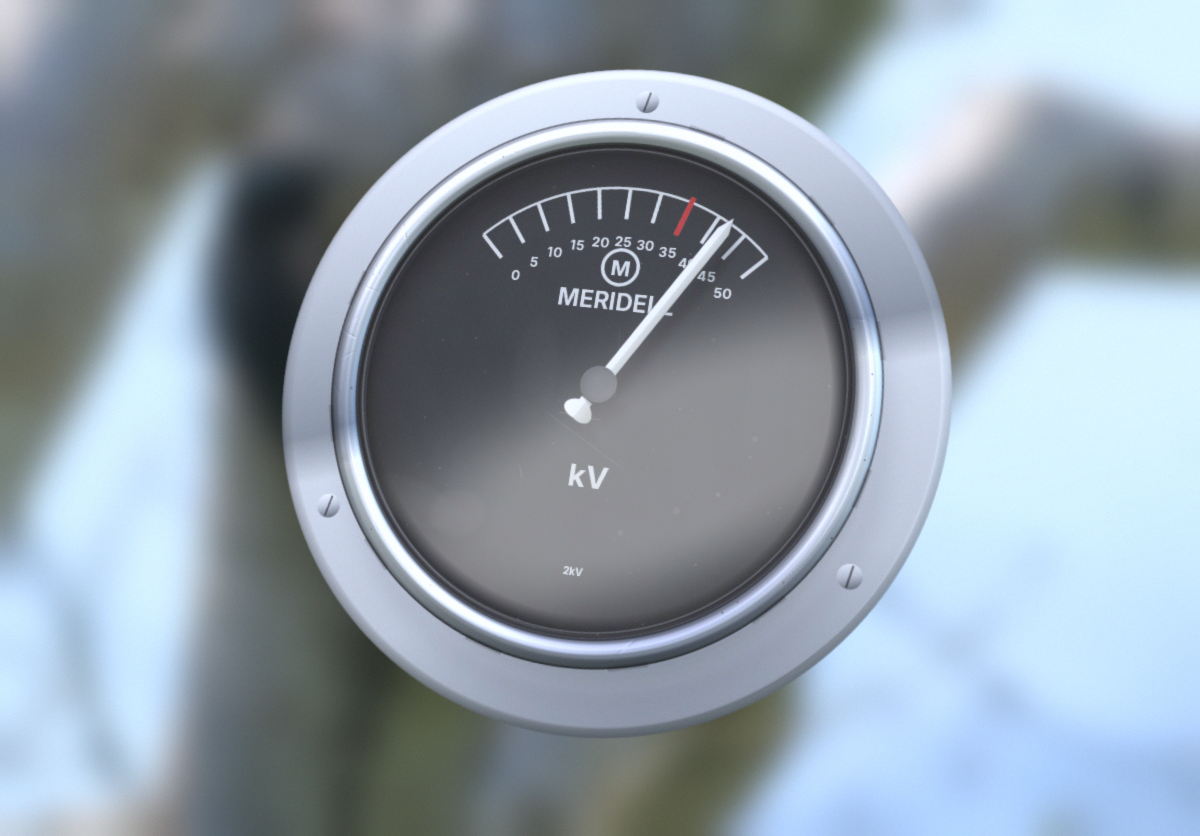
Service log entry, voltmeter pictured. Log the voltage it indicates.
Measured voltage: 42.5 kV
